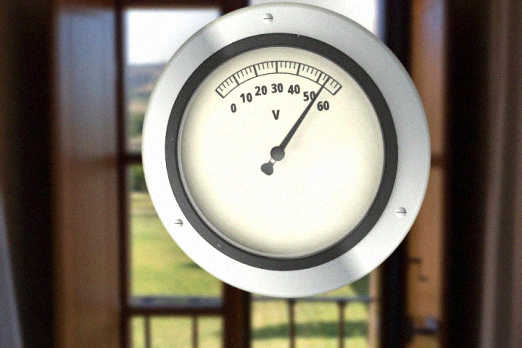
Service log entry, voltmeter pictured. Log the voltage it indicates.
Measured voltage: 54 V
